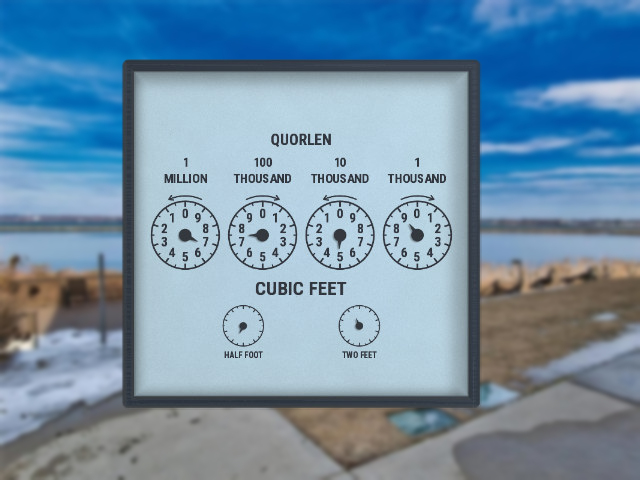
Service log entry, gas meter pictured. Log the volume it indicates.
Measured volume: 674900 ft³
